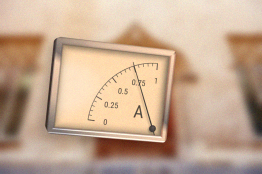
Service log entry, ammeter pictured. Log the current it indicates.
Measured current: 0.75 A
